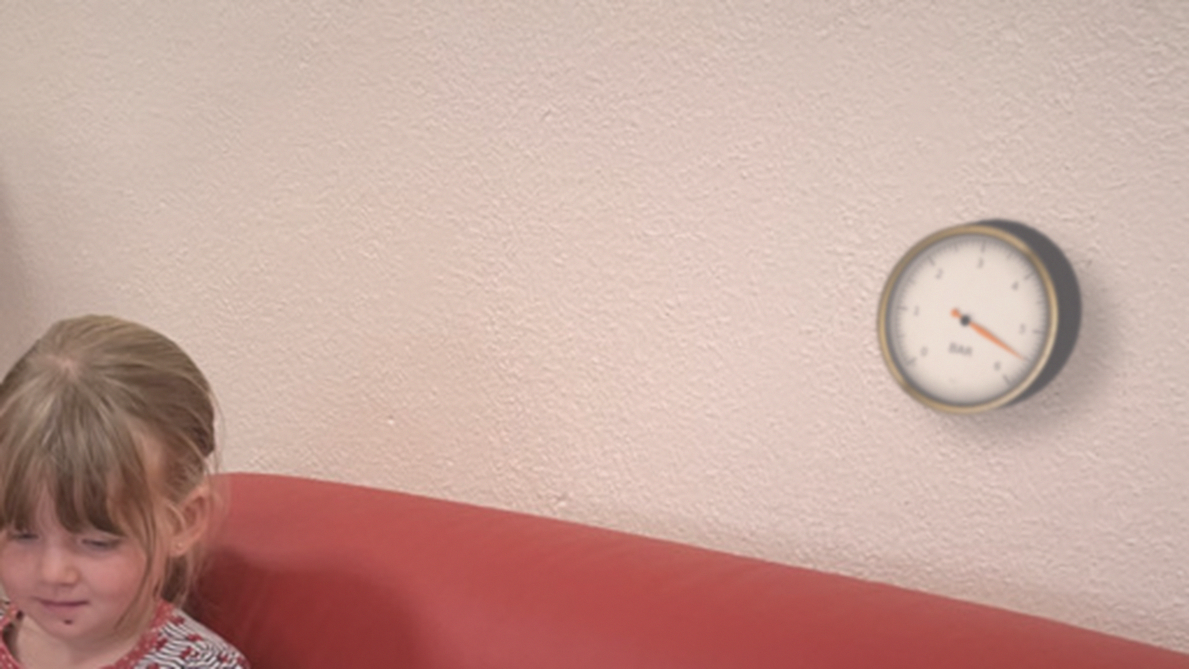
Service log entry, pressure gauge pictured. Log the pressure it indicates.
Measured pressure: 5.5 bar
